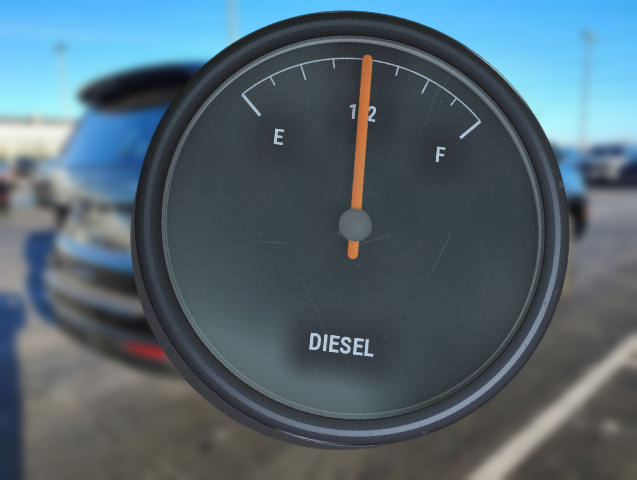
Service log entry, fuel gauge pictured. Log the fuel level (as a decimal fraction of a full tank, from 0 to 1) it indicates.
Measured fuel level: 0.5
